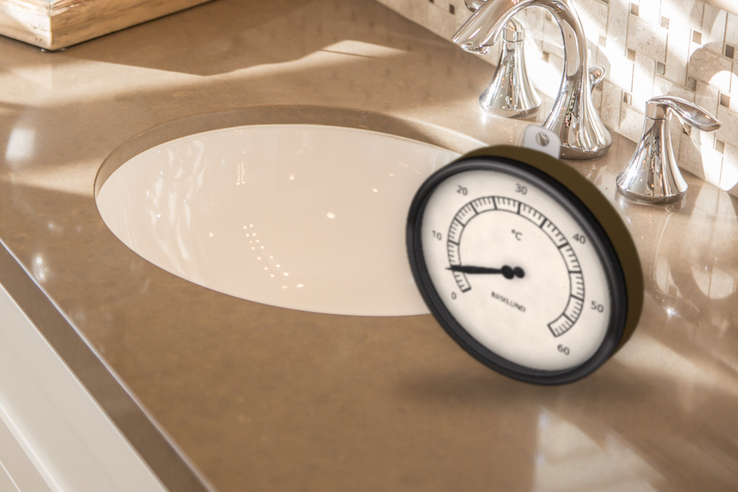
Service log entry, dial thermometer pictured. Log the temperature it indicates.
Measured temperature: 5 °C
